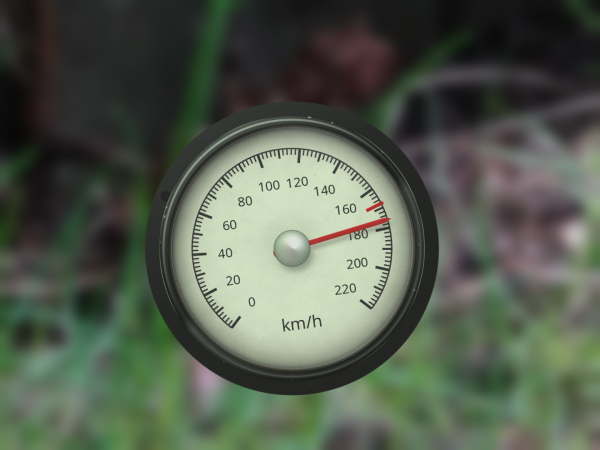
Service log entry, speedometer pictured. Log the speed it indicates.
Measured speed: 176 km/h
